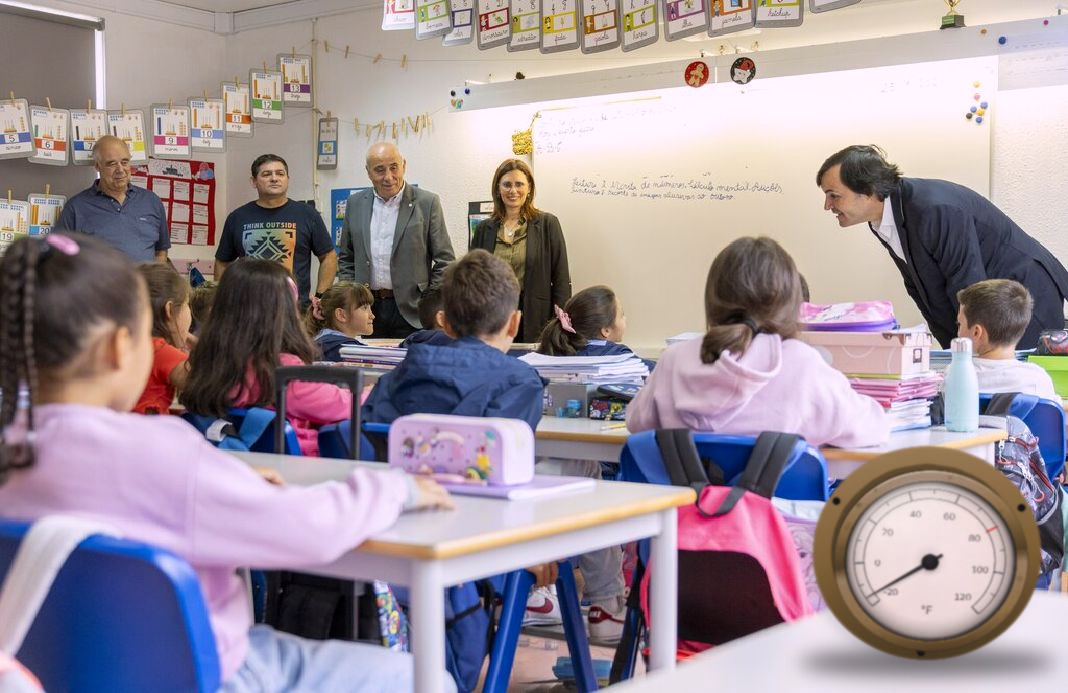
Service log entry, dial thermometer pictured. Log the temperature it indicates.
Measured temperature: -15 °F
